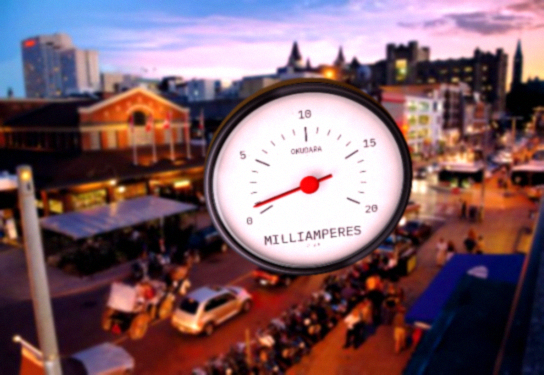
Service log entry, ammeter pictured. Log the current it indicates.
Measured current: 1 mA
